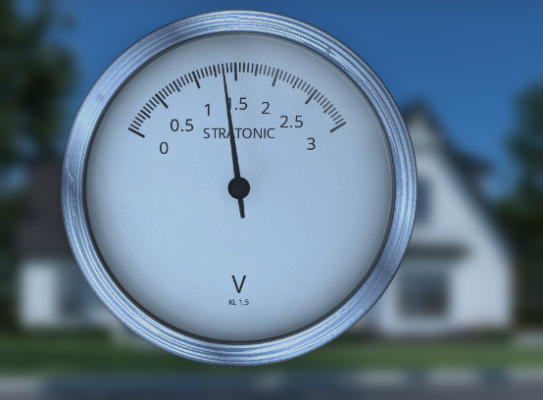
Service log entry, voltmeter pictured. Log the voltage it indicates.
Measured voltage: 1.35 V
